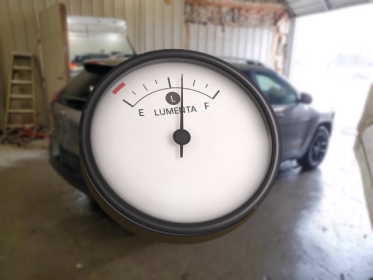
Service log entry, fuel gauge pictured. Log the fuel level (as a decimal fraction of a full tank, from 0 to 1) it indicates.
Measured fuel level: 0.625
